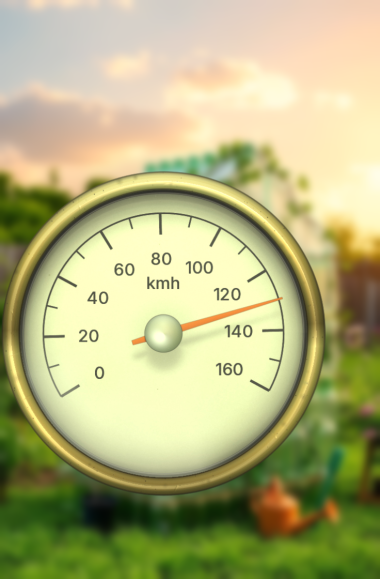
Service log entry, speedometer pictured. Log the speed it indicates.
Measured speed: 130 km/h
